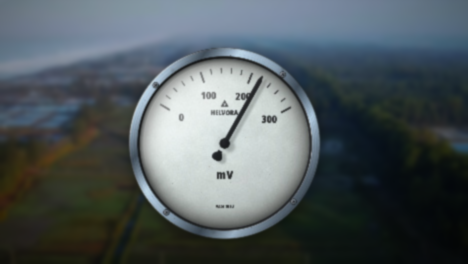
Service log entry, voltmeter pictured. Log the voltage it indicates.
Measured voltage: 220 mV
